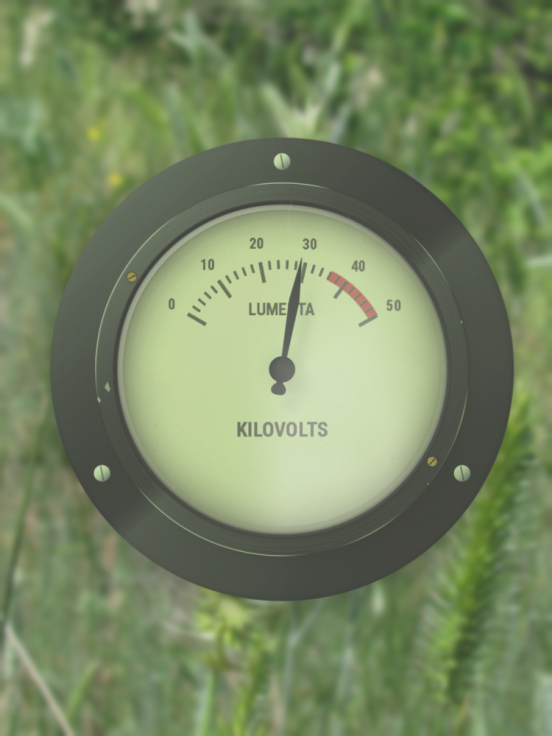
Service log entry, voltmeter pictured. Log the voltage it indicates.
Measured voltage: 29 kV
